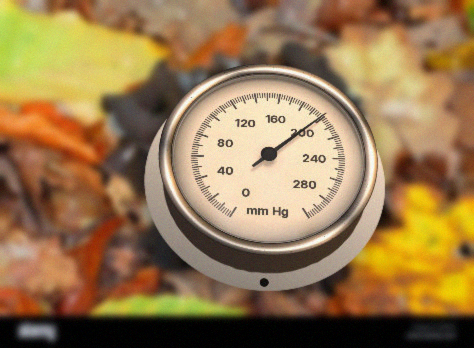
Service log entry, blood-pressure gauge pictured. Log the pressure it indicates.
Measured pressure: 200 mmHg
